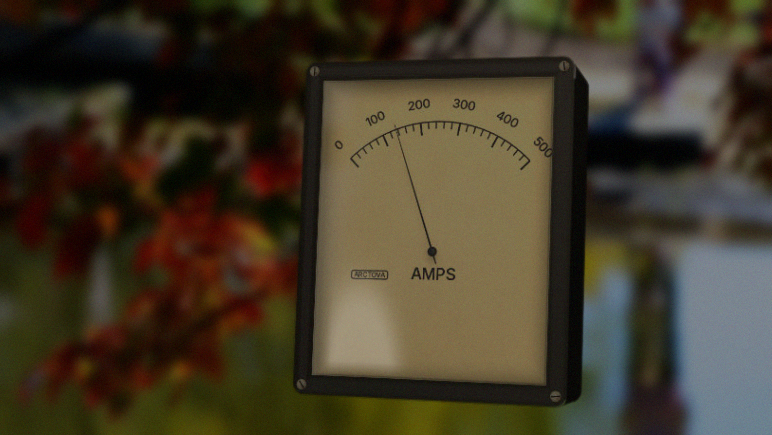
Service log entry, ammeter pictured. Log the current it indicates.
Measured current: 140 A
